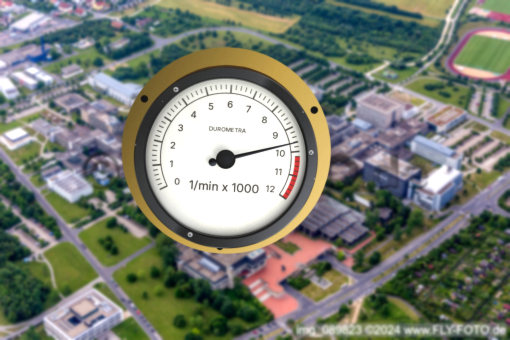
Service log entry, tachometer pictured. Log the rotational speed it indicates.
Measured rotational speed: 9600 rpm
